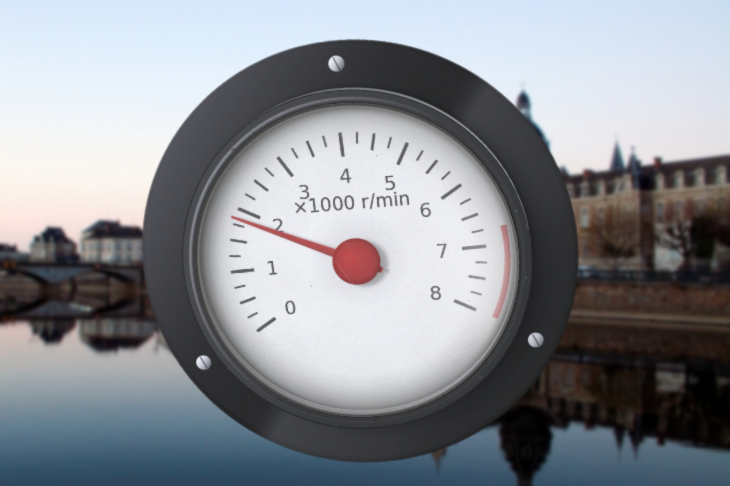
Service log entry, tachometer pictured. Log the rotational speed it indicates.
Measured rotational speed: 1875 rpm
